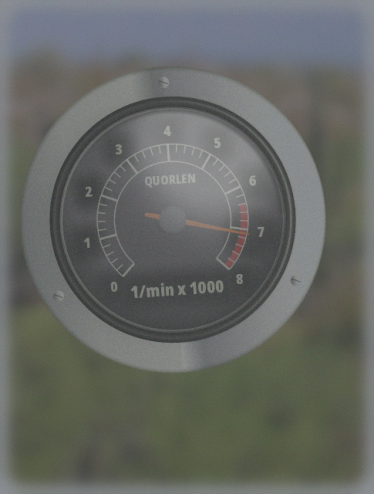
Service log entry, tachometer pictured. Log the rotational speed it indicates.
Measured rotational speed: 7100 rpm
